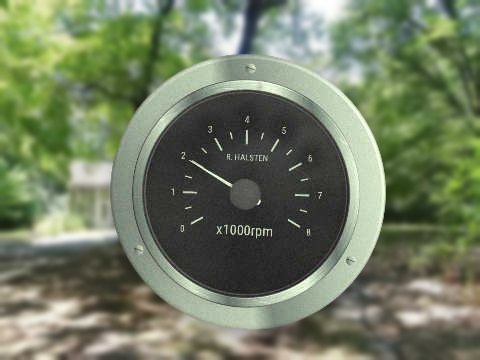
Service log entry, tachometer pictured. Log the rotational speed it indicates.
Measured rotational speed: 2000 rpm
